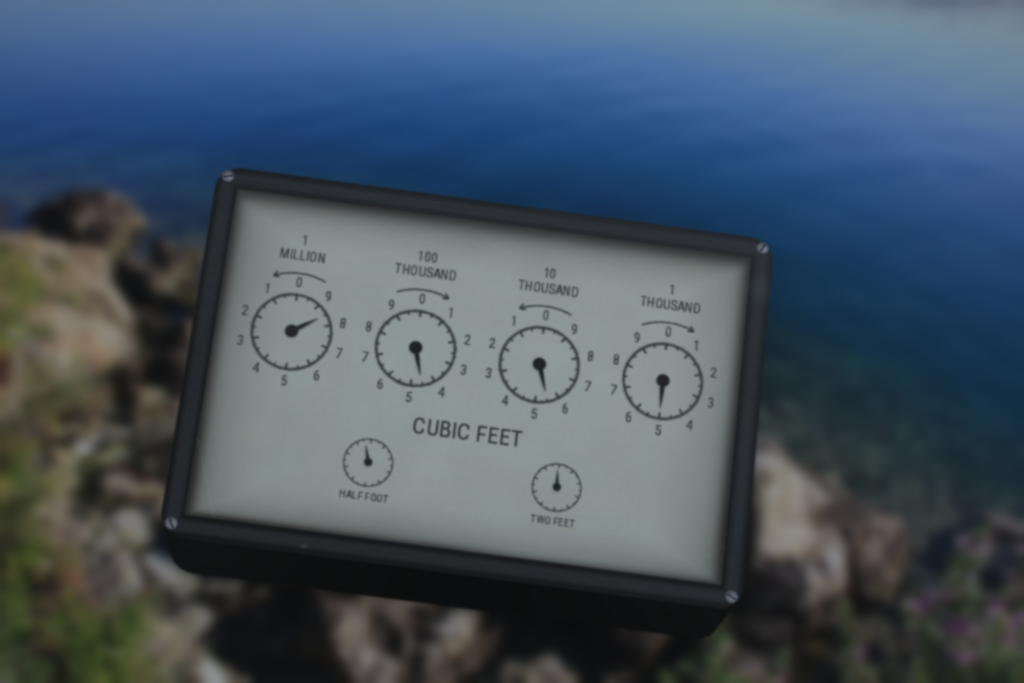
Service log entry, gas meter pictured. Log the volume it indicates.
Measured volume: 845500 ft³
